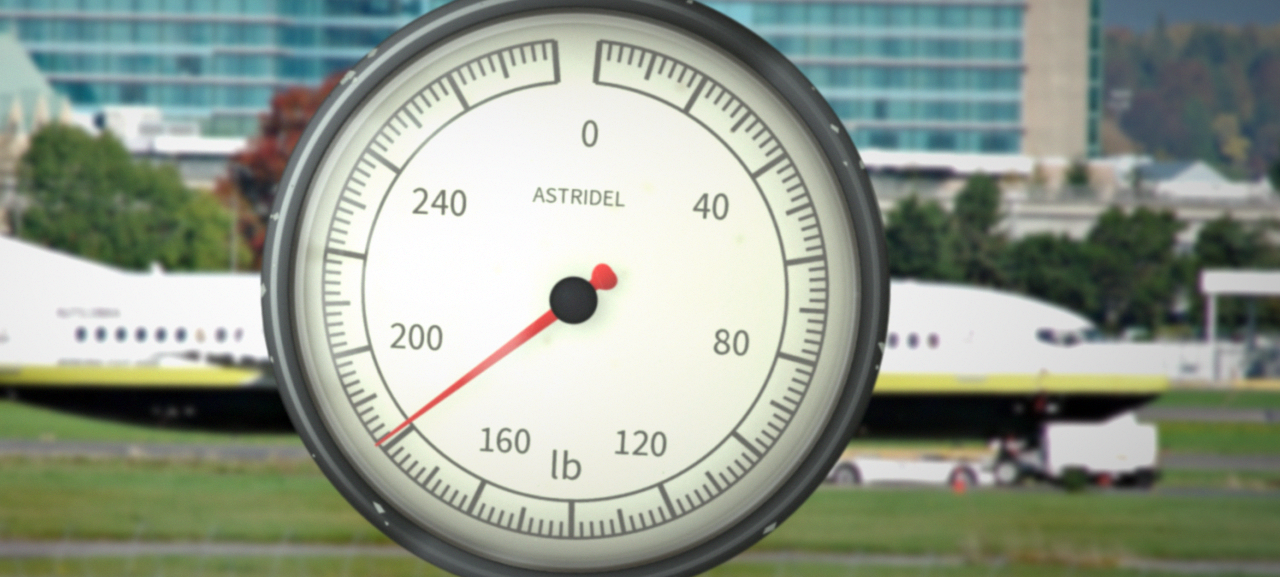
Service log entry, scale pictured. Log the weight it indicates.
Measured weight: 182 lb
